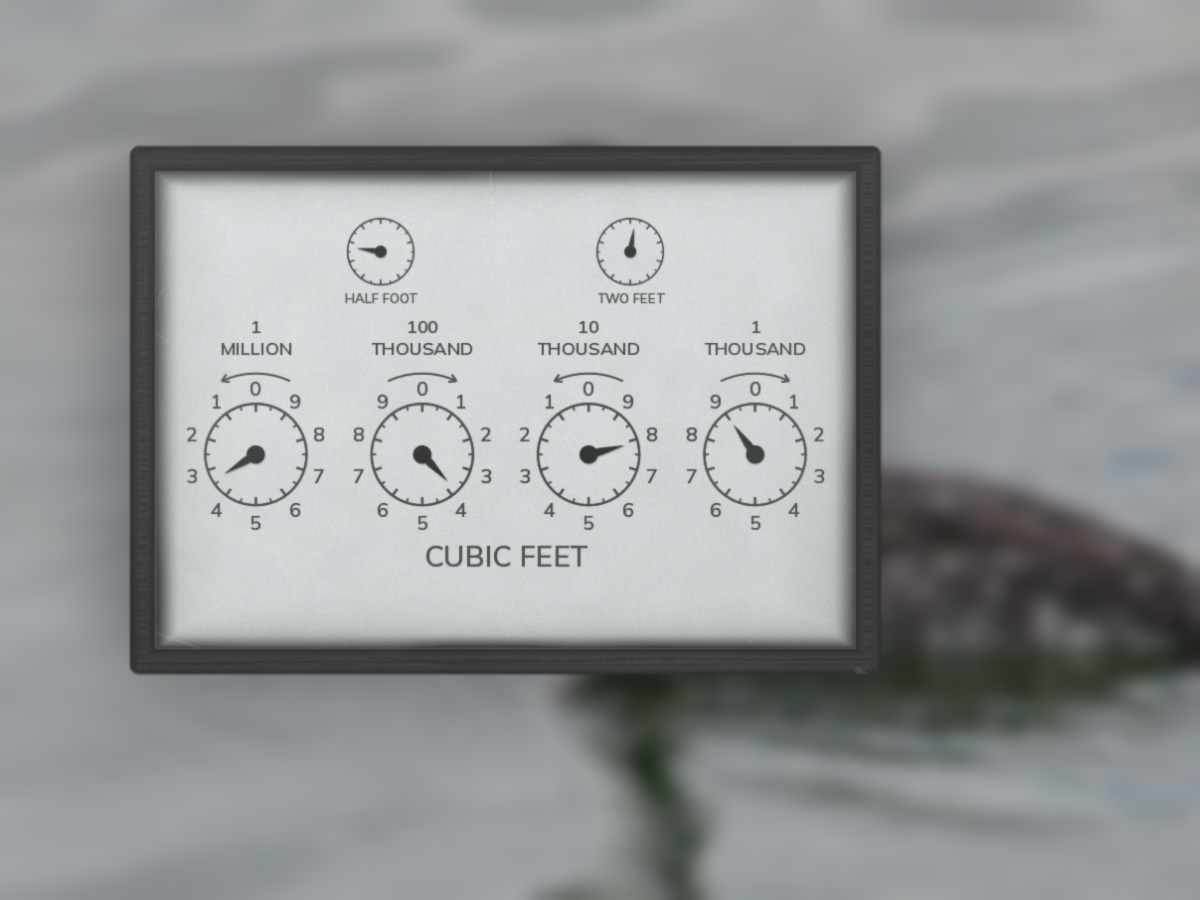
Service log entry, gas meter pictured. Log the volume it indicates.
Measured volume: 337900 ft³
